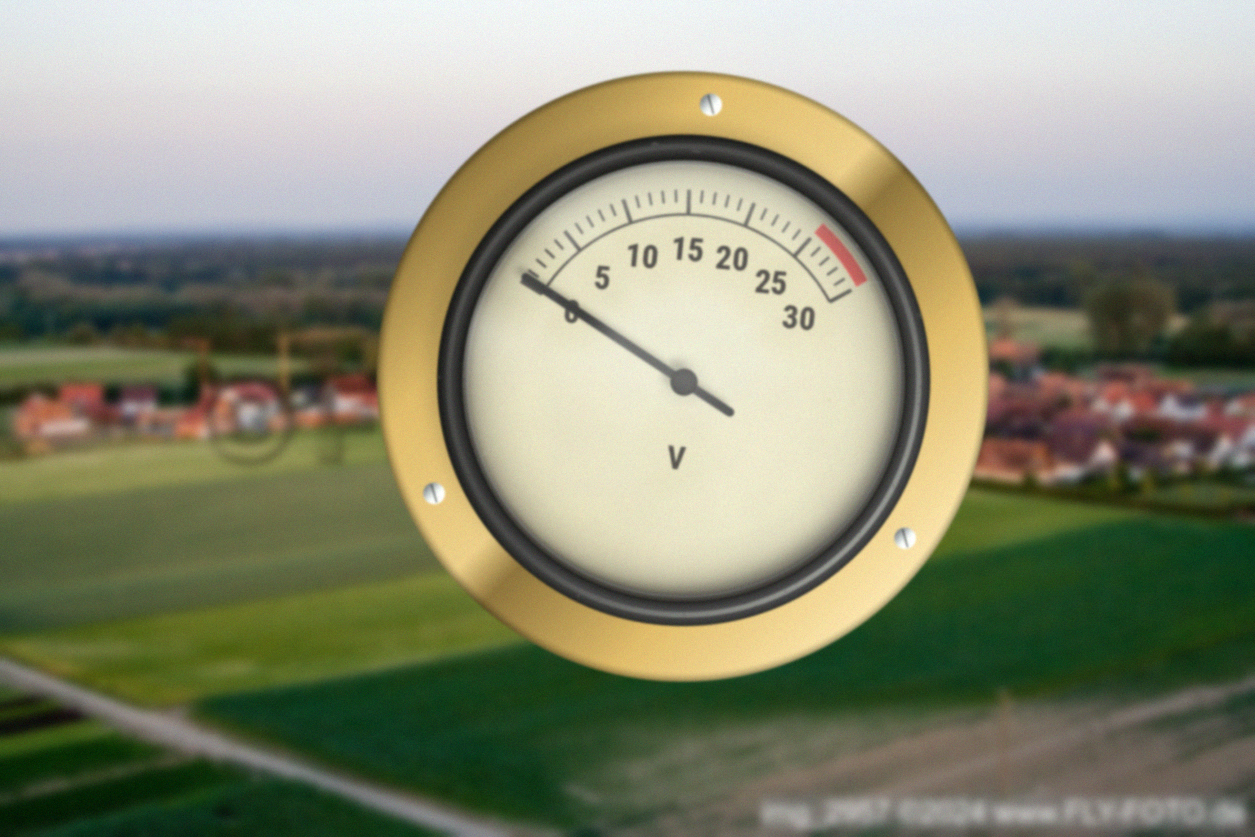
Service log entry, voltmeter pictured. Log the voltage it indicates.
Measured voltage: 0.5 V
